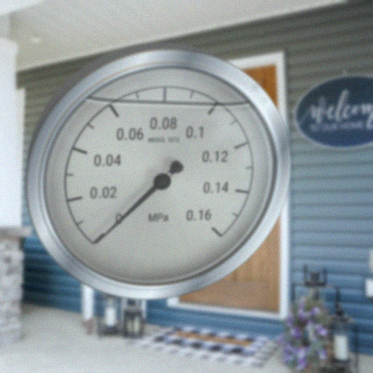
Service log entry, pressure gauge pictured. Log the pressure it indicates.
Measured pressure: 0 MPa
